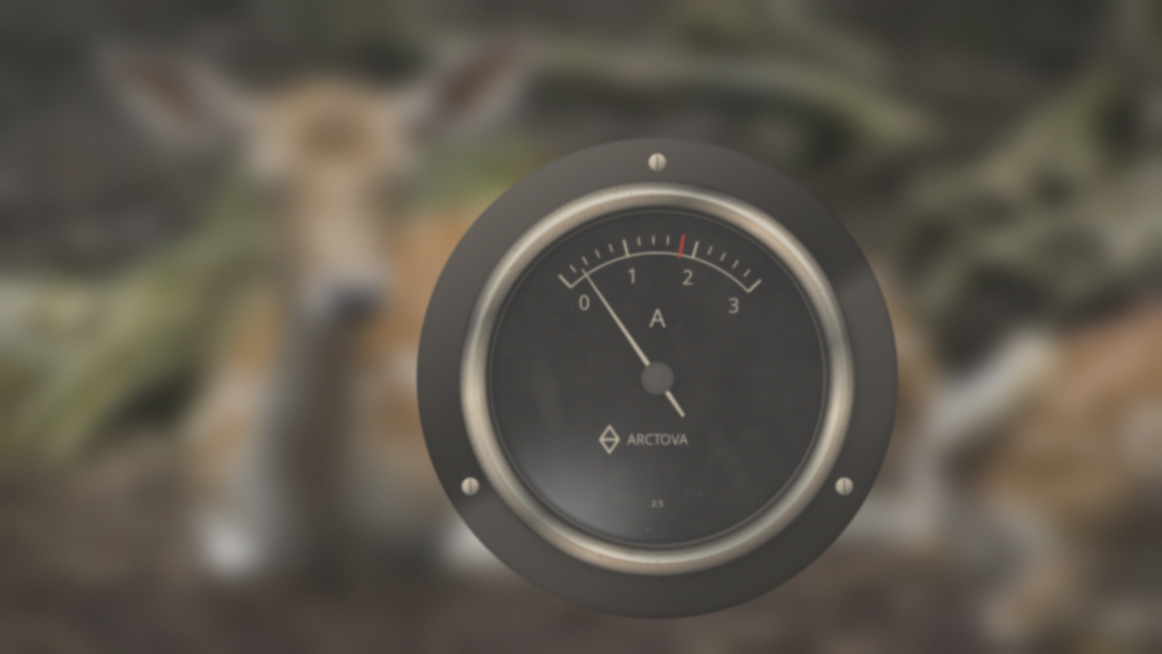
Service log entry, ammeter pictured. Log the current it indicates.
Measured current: 0.3 A
